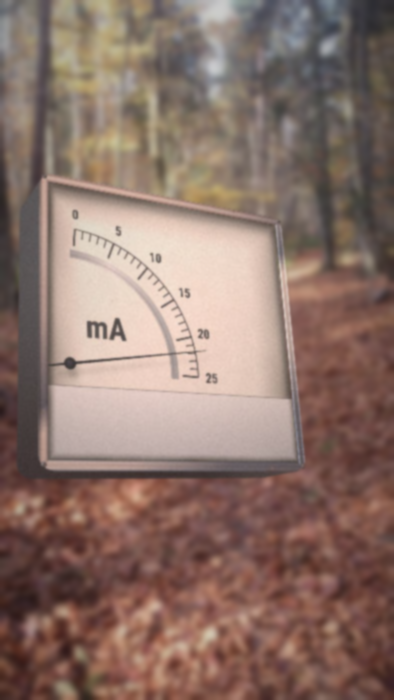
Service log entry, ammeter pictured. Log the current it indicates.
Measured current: 22 mA
